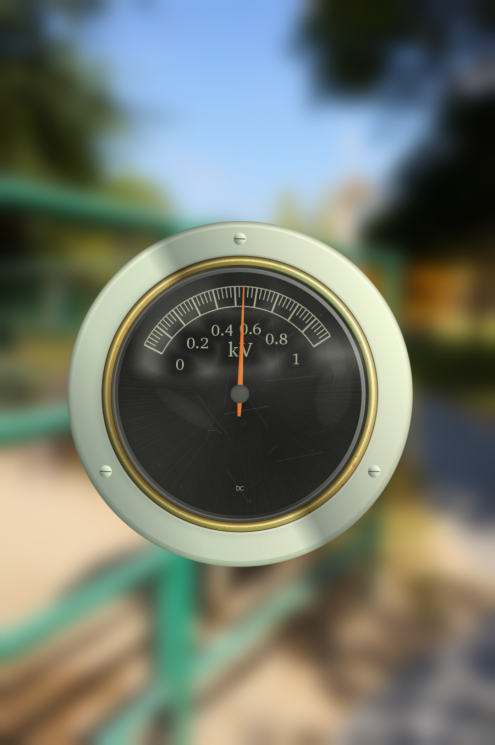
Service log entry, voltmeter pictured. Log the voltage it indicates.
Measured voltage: 0.54 kV
